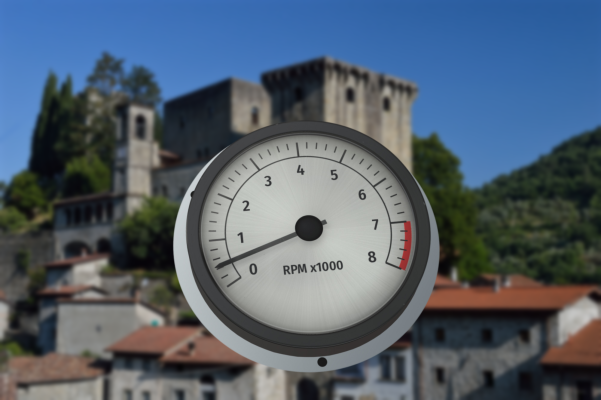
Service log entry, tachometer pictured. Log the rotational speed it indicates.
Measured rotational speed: 400 rpm
